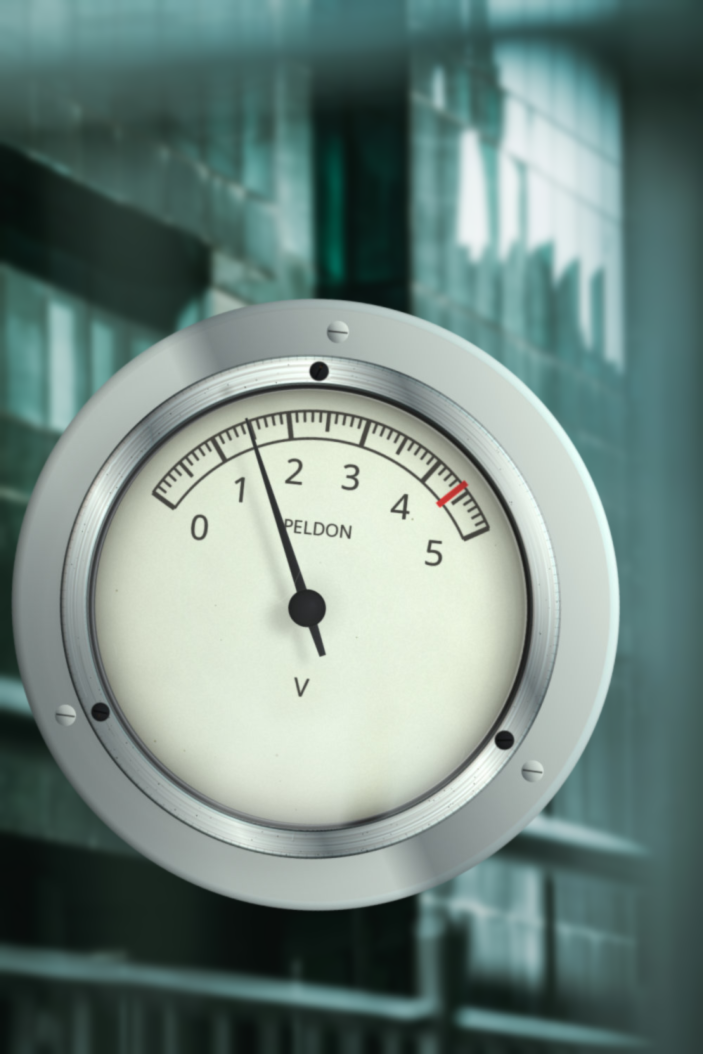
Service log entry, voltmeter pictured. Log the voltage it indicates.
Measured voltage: 1.5 V
